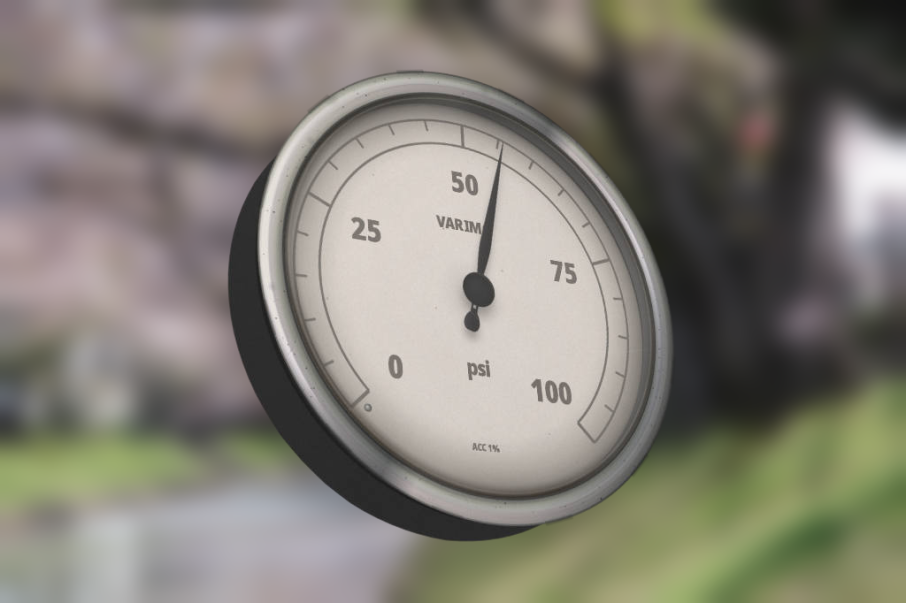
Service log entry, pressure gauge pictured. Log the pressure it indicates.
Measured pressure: 55 psi
